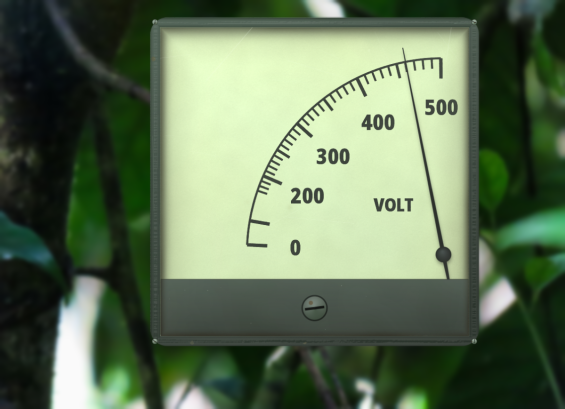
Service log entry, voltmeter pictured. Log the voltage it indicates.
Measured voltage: 460 V
